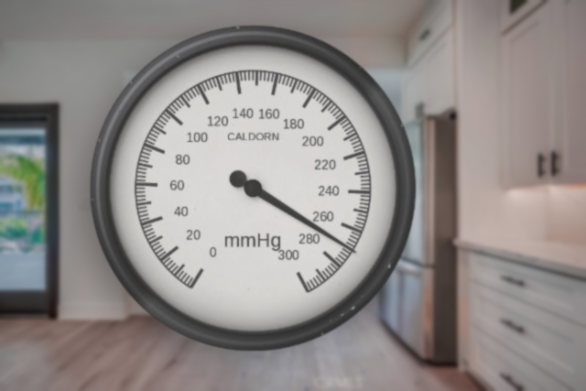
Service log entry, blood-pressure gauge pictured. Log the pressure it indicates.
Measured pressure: 270 mmHg
